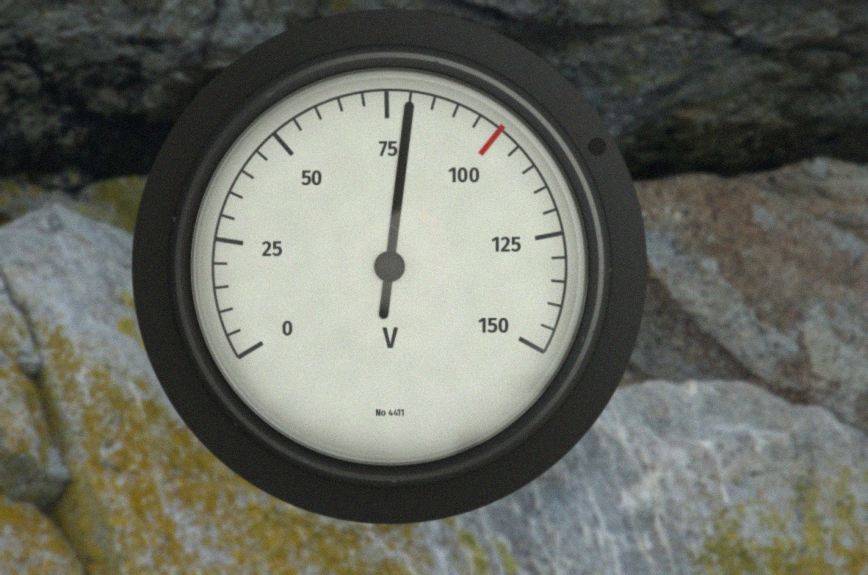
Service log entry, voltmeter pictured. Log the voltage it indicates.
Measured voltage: 80 V
